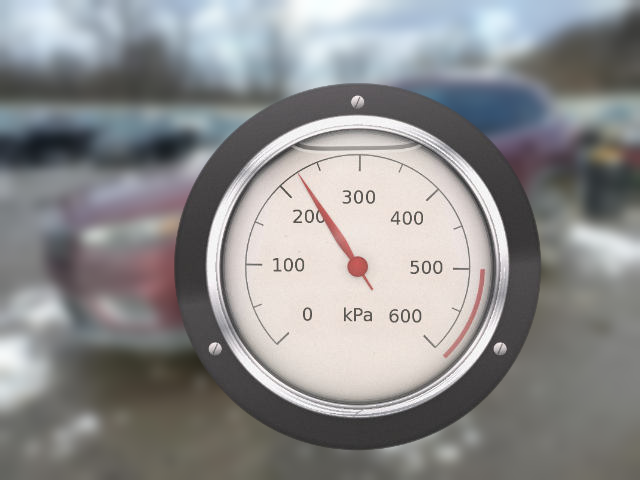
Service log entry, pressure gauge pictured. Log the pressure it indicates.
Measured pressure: 225 kPa
